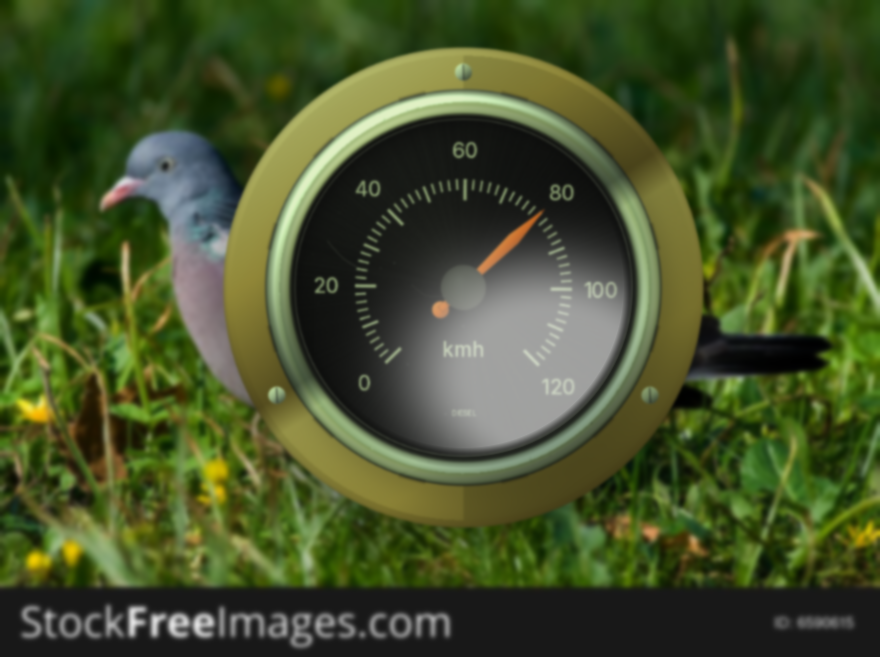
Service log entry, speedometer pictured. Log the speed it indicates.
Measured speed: 80 km/h
